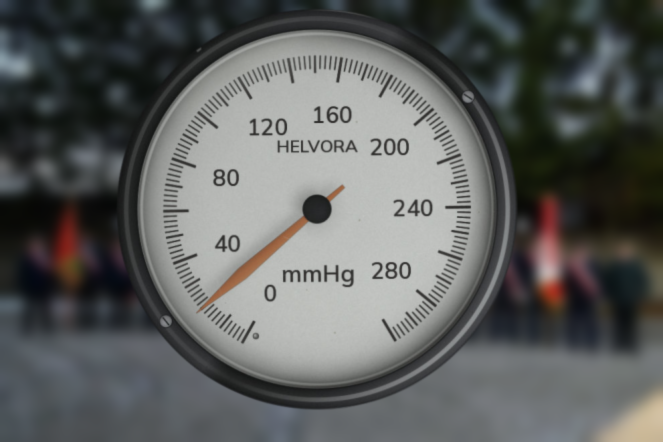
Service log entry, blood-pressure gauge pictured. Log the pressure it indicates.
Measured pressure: 20 mmHg
